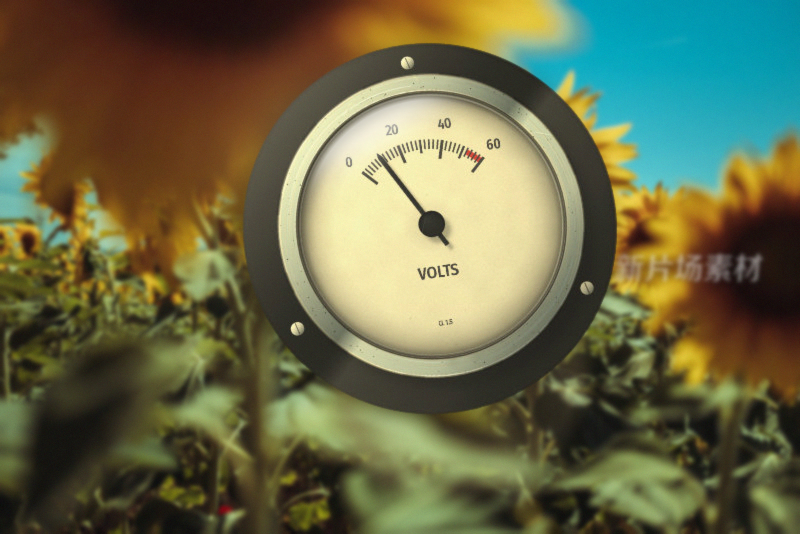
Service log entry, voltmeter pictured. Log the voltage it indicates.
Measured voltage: 10 V
